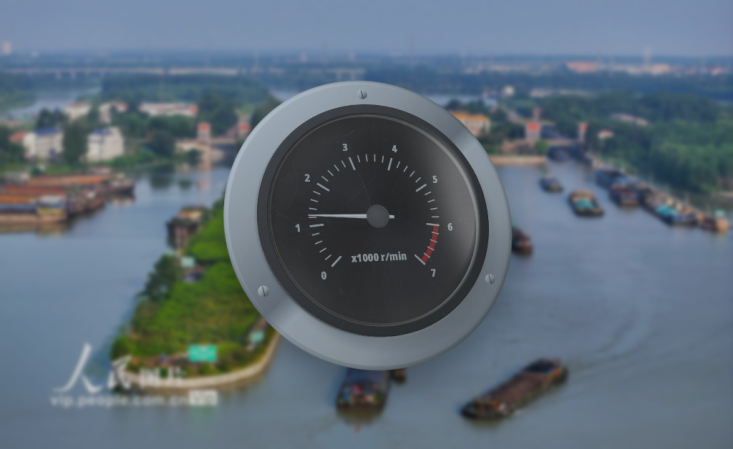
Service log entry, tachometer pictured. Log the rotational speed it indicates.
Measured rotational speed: 1200 rpm
